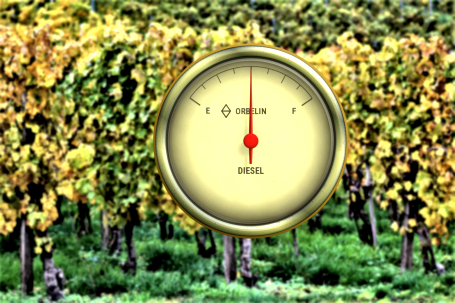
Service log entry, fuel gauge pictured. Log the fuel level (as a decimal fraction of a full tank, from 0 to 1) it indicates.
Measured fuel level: 0.5
